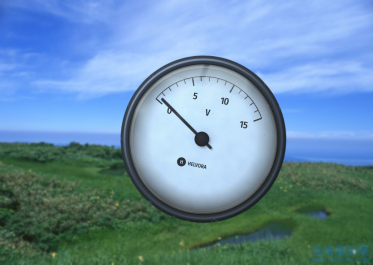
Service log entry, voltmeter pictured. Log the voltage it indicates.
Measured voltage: 0.5 V
